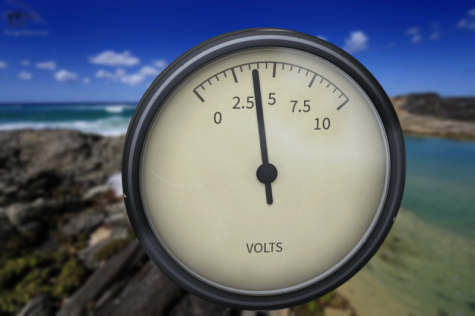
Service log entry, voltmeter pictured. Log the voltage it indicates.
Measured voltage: 3.75 V
